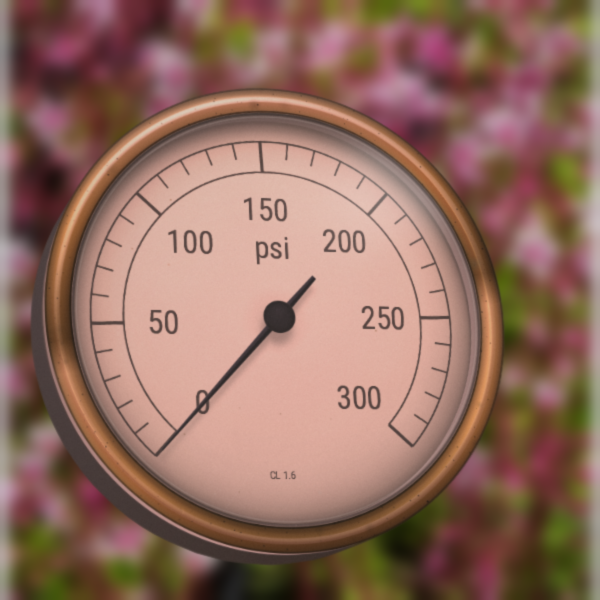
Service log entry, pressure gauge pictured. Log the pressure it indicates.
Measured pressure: 0 psi
